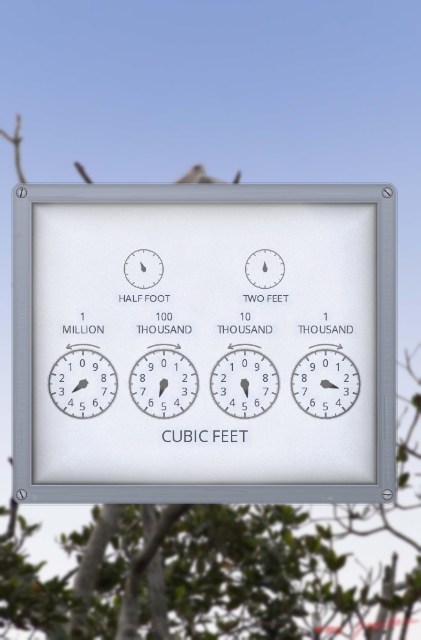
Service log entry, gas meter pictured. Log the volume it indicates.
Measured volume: 355300 ft³
